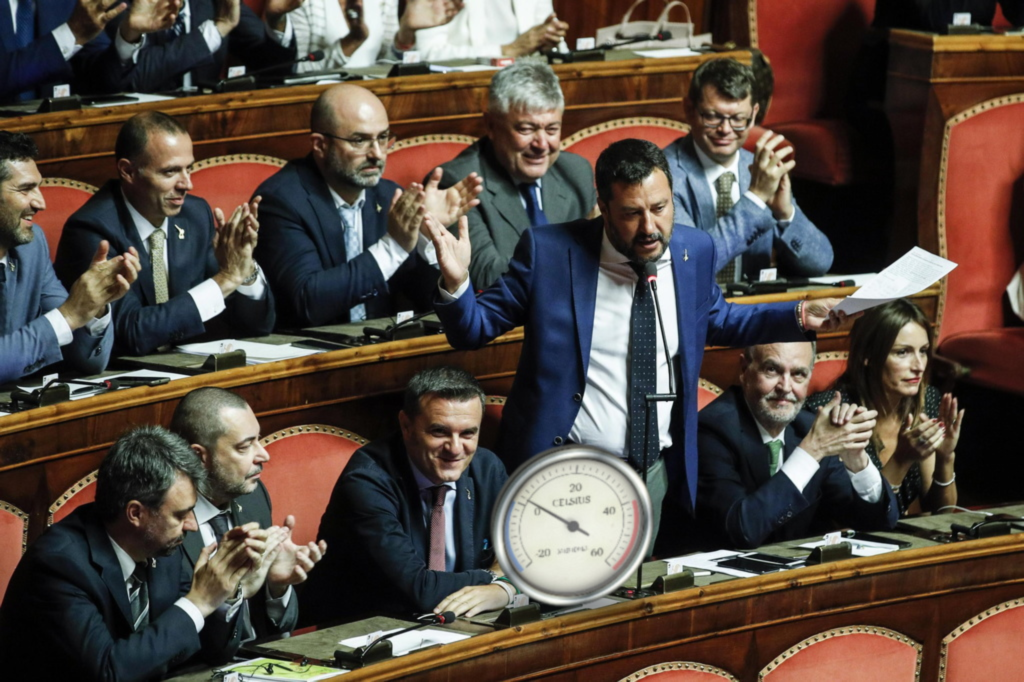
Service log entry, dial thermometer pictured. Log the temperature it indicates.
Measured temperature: 2 °C
